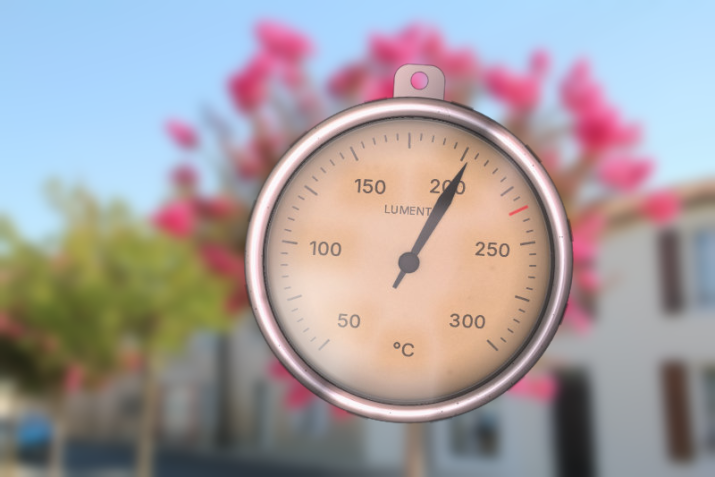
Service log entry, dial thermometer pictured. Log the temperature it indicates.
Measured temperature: 202.5 °C
